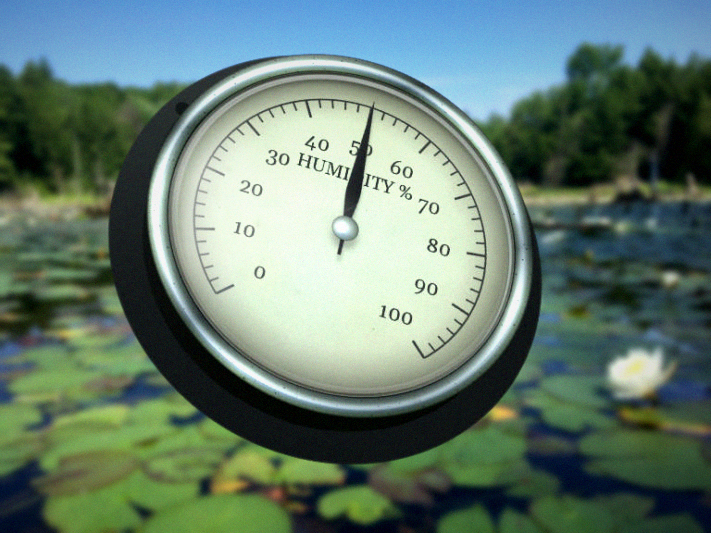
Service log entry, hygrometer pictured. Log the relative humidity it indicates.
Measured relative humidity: 50 %
